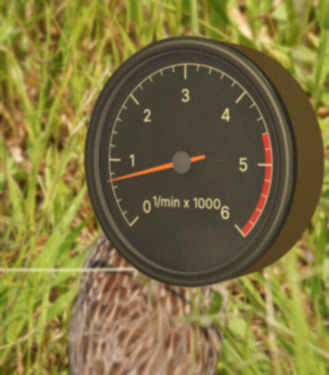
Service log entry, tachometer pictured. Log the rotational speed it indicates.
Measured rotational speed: 700 rpm
